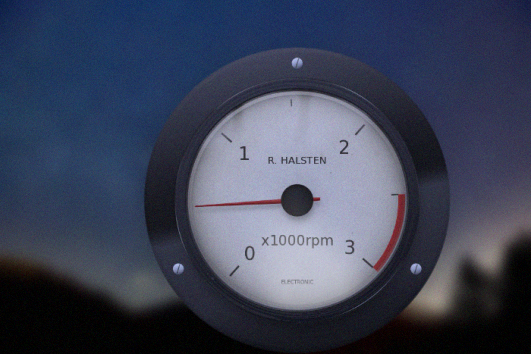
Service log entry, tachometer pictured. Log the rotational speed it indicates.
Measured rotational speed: 500 rpm
